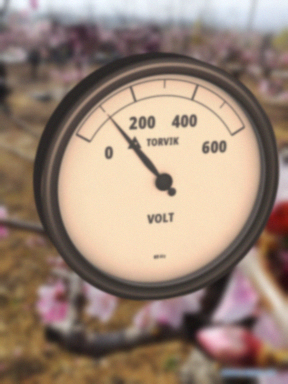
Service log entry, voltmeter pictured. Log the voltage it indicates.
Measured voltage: 100 V
